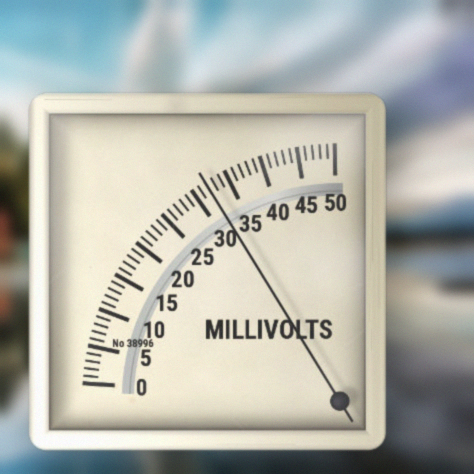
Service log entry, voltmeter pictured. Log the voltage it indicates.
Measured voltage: 32 mV
